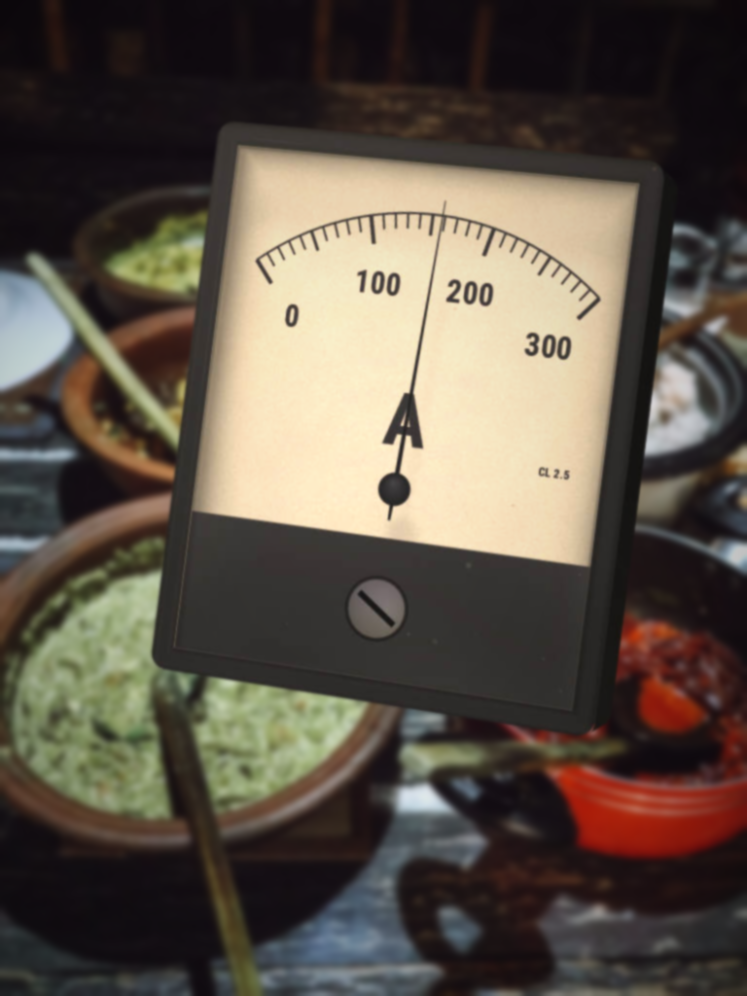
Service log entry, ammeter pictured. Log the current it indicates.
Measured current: 160 A
